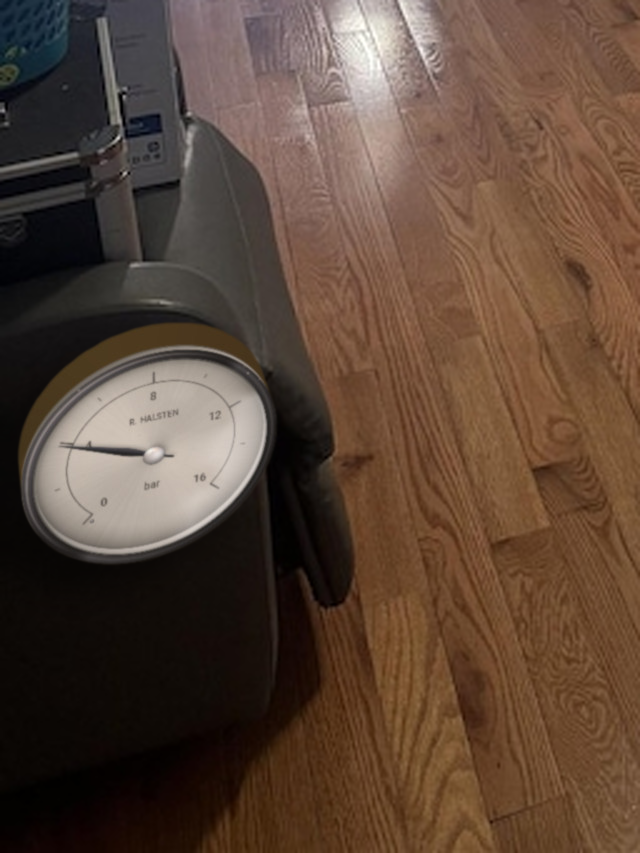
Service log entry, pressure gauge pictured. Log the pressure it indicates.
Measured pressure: 4 bar
